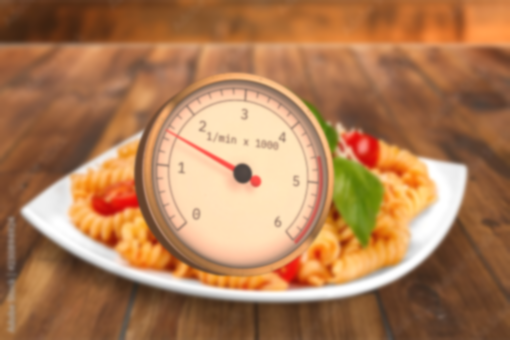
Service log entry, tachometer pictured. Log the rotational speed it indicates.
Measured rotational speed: 1500 rpm
